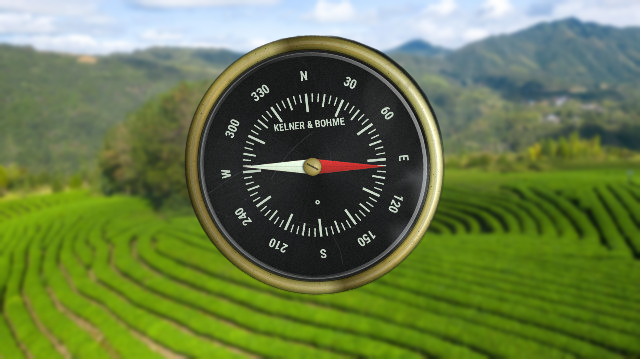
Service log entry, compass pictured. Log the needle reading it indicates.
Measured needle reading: 95 °
